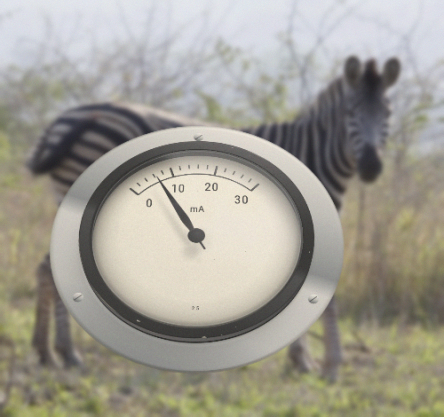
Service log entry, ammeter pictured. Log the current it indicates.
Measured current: 6 mA
